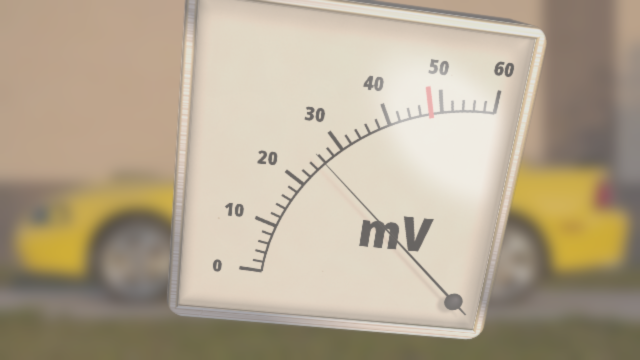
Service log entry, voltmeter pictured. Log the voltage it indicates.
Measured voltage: 26 mV
